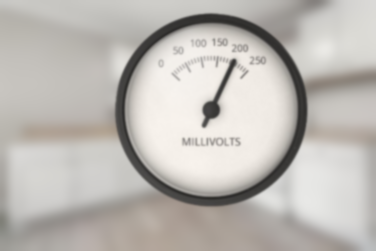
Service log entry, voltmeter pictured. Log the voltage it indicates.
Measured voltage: 200 mV
